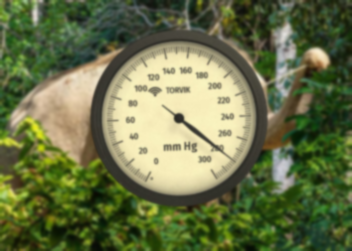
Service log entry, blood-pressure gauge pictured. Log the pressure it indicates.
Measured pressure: 280 mmHg
